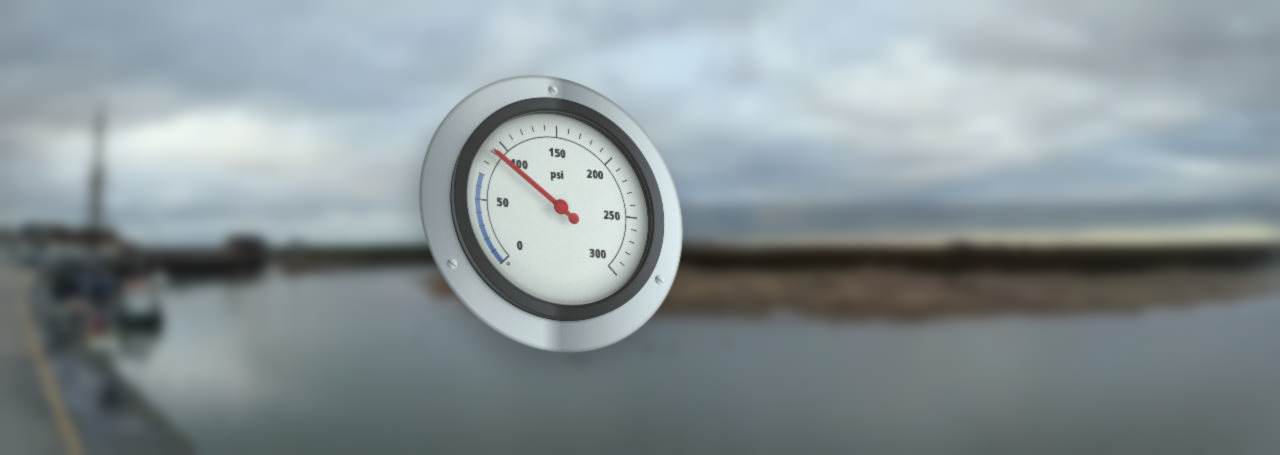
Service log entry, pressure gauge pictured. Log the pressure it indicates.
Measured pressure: 90 psi
